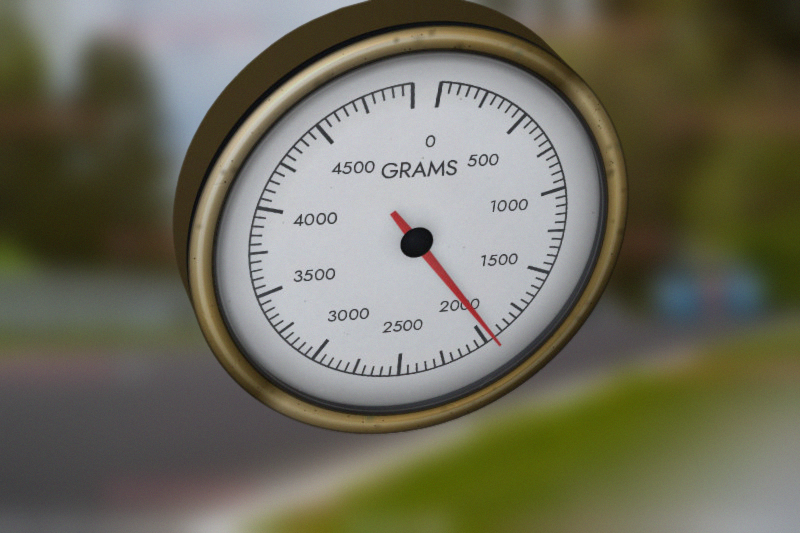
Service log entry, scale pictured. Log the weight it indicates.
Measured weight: 1950 g
